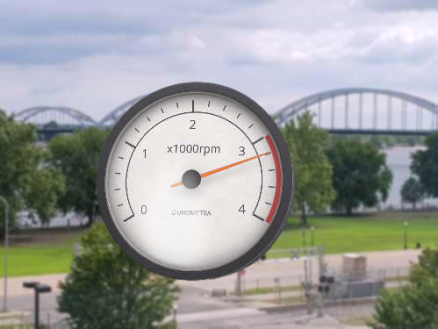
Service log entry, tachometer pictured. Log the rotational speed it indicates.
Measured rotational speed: 3200 rpm
